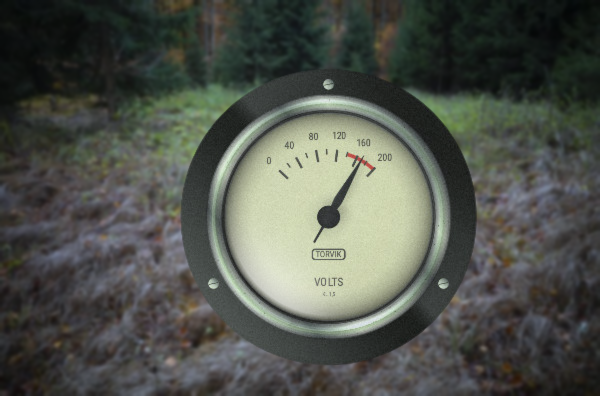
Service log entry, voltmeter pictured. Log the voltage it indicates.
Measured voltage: 170 V
